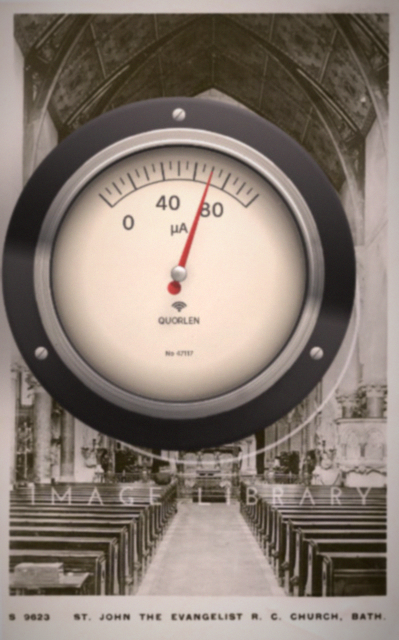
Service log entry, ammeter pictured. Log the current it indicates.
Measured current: 70 µA
